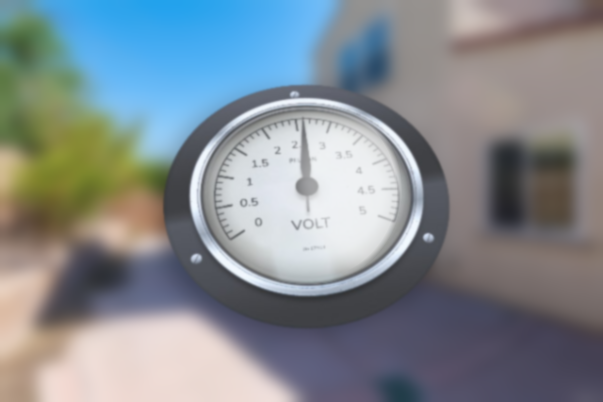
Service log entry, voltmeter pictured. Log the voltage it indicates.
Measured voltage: 2.6 V
